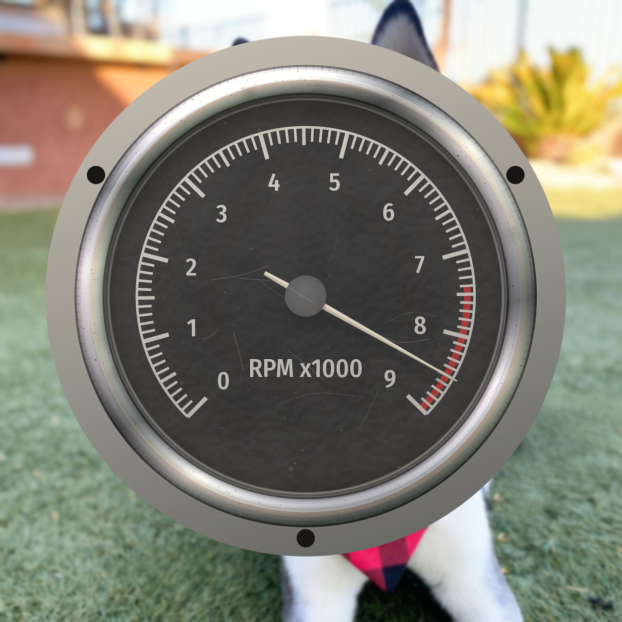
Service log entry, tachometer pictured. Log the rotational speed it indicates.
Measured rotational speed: 8500 rpm
